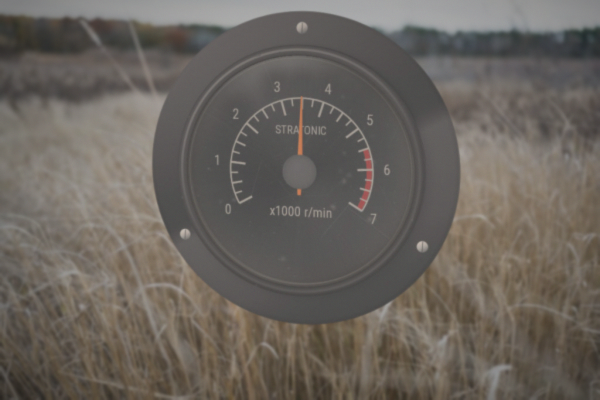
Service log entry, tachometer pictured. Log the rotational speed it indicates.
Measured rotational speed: 3500 rpm
